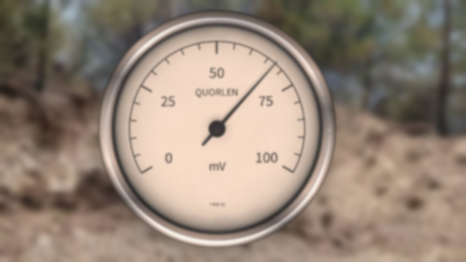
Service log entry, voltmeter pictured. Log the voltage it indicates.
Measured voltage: 67.5 mV
